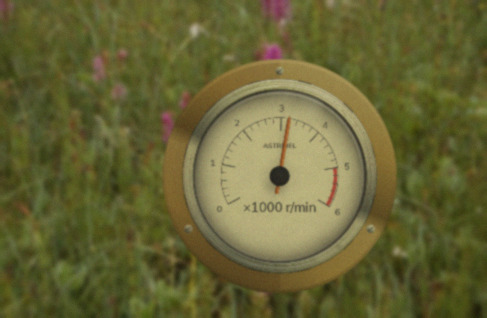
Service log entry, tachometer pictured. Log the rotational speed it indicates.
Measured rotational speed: 3200 rpm
